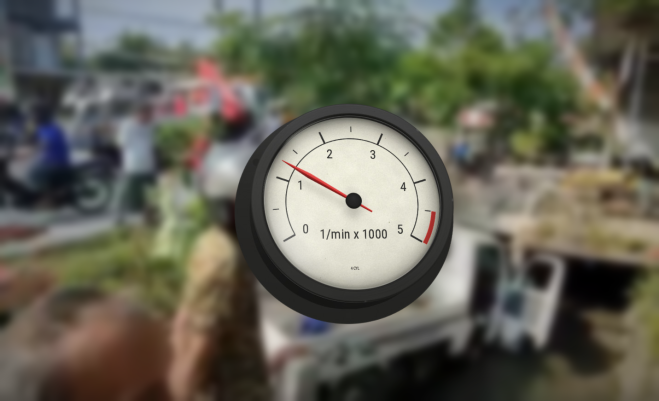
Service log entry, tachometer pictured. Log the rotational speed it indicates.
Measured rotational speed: 1250 rpm
